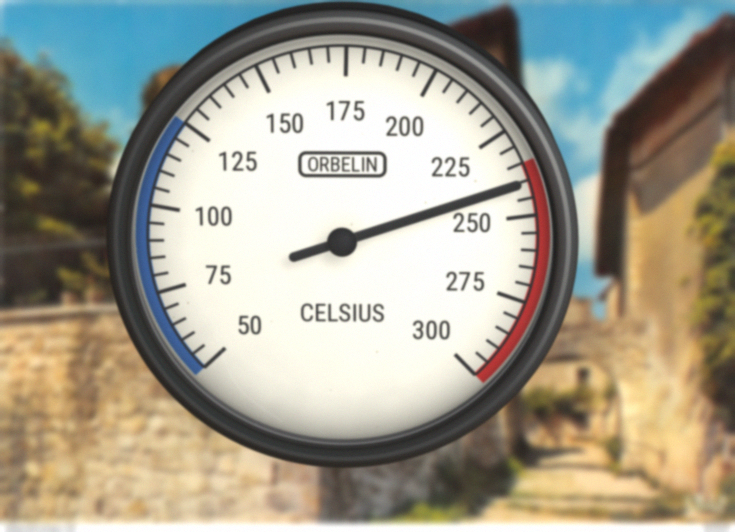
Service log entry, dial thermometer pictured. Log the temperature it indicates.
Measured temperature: 240 °C
